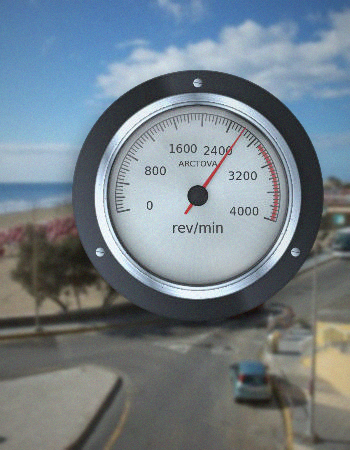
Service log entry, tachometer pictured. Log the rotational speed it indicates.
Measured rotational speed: 2600 rpm
